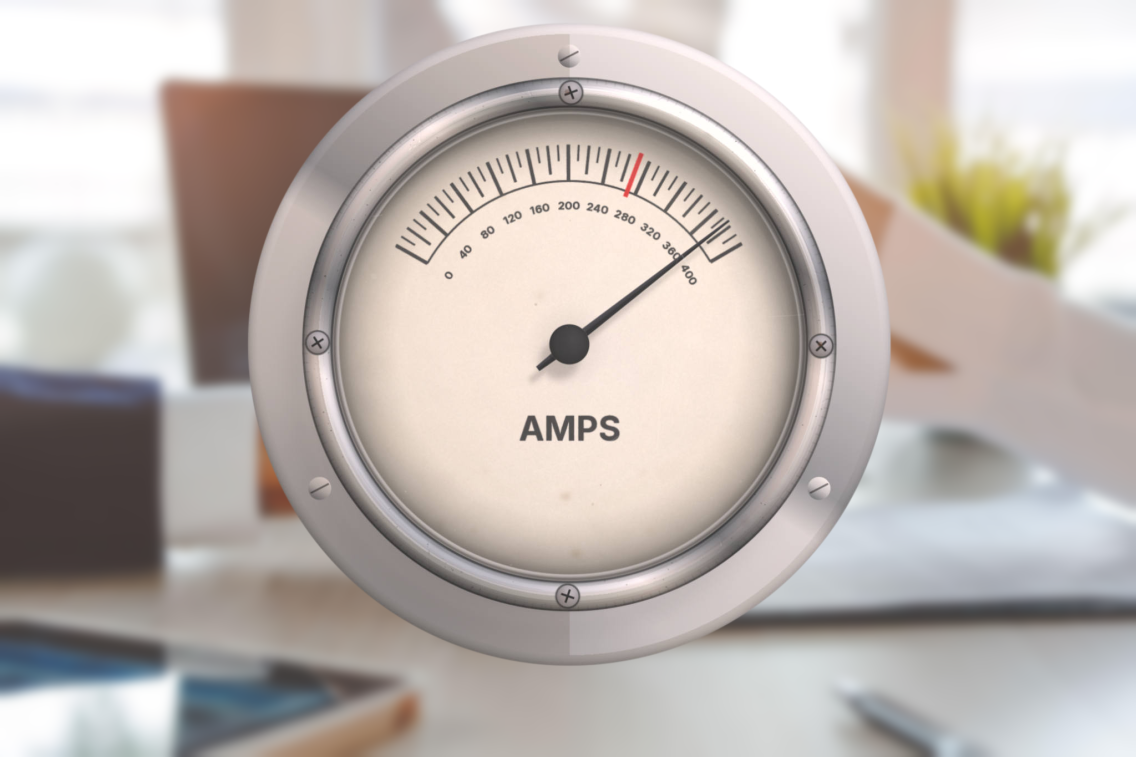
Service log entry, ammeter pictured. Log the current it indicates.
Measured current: 375 A
